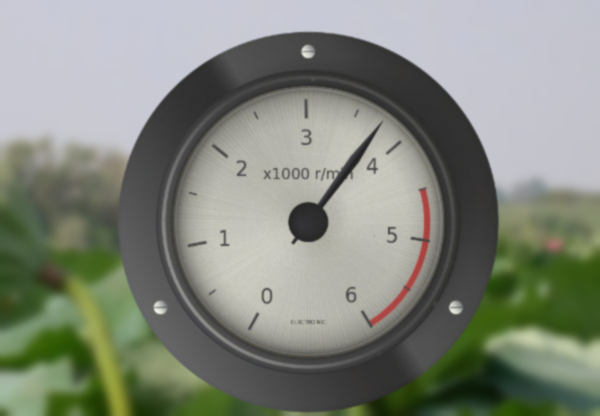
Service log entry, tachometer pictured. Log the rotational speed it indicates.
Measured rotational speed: 3750 rpm
